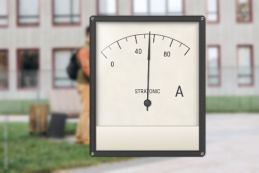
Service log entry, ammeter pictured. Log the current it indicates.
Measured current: 55 A
